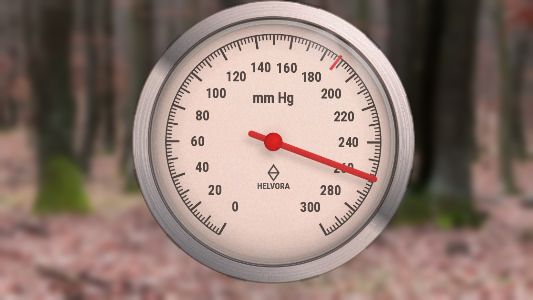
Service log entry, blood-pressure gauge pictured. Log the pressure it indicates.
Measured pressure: 260 mmHg
